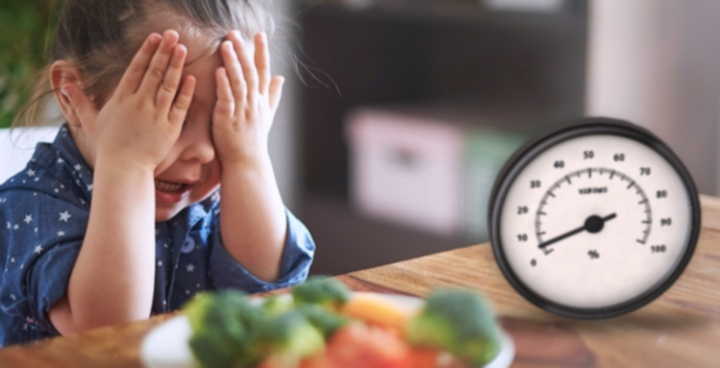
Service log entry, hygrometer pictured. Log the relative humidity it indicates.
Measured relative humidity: 5 %
